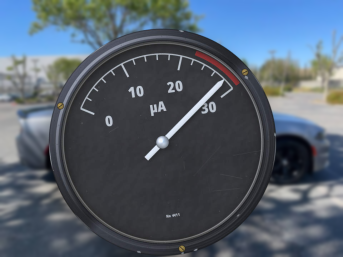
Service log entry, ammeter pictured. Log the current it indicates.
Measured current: 28 µA
